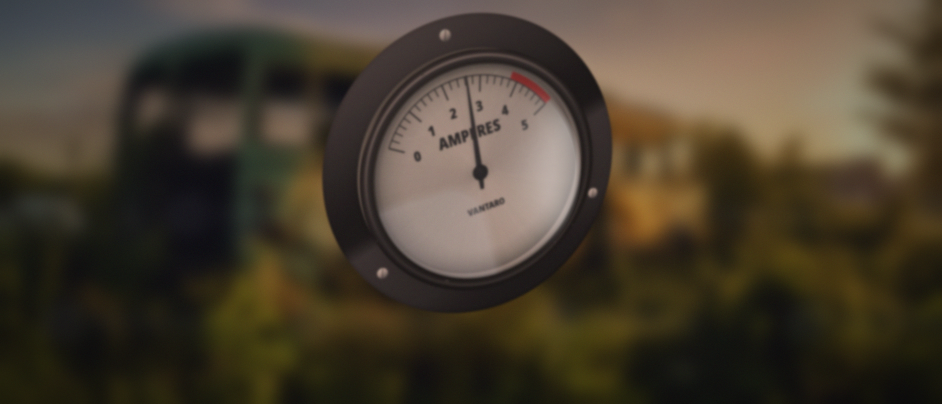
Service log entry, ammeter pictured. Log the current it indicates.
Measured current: 2.6 A
